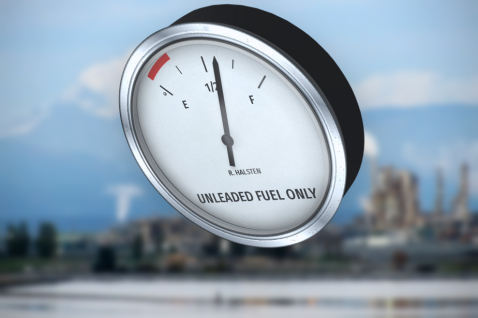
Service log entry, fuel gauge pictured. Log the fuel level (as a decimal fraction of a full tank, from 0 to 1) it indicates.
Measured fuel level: 0.625
